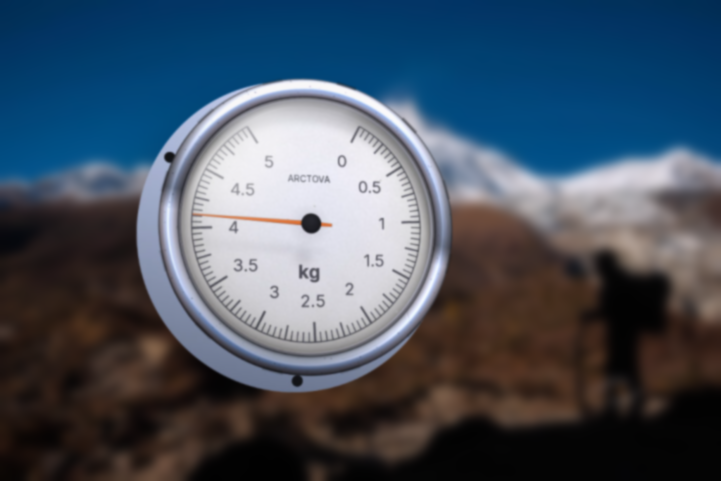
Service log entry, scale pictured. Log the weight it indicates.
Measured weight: 4.1 kg
